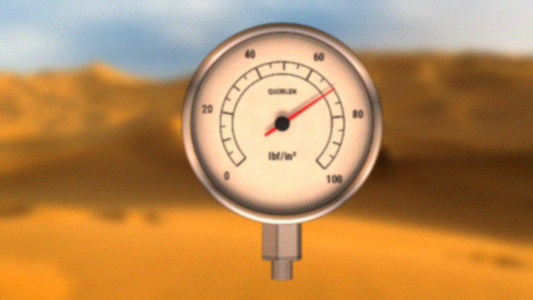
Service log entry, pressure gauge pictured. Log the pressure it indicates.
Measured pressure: 70 psi
